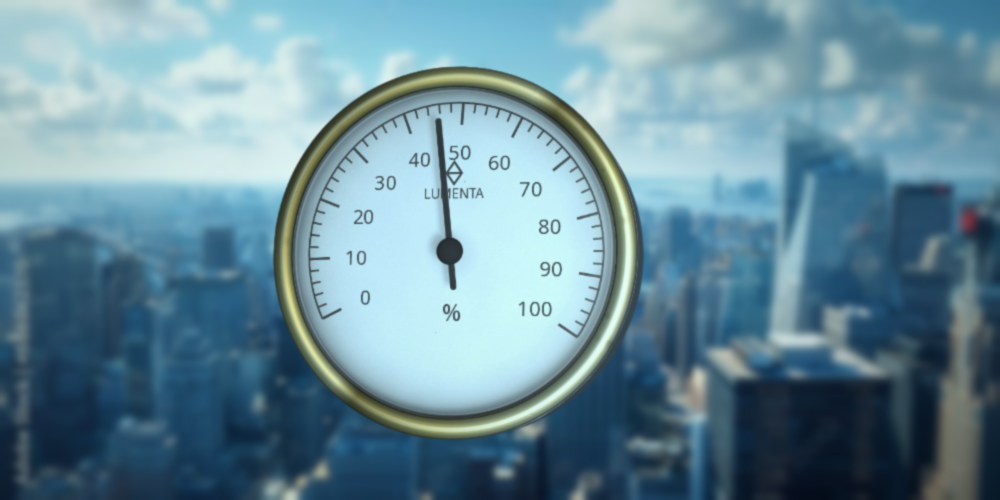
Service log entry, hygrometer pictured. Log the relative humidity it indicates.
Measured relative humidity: 46 %
